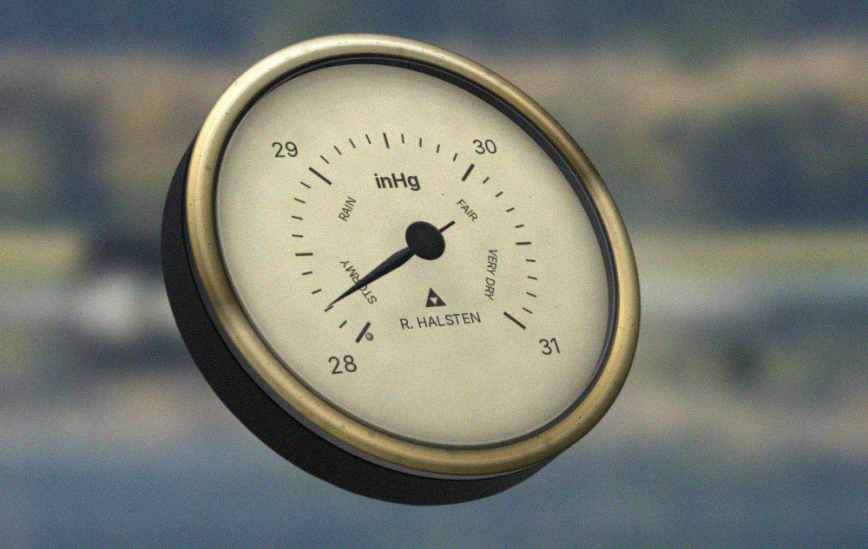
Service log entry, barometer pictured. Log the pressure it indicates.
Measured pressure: 28.2 inHg
